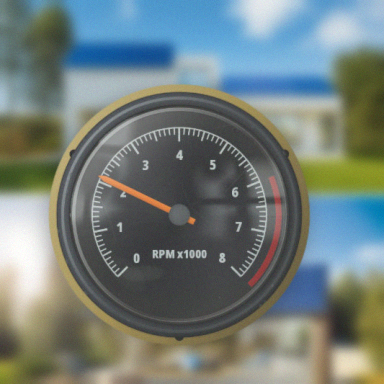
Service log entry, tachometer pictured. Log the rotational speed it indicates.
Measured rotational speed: 2100 rpm
